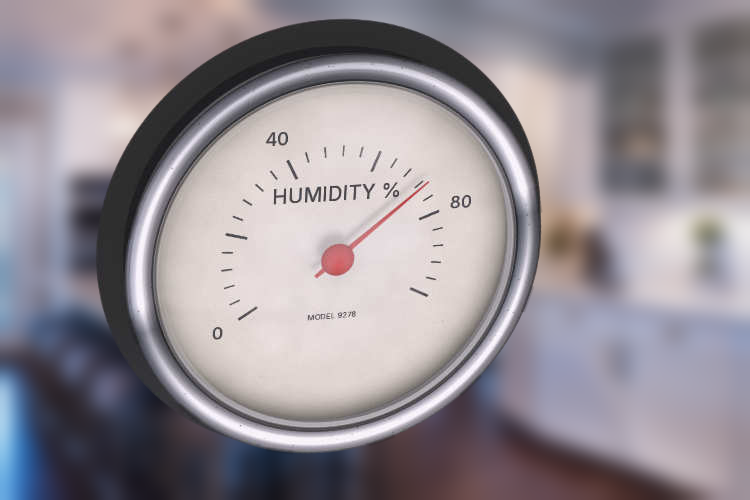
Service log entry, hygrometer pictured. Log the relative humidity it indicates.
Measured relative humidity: 72 %
